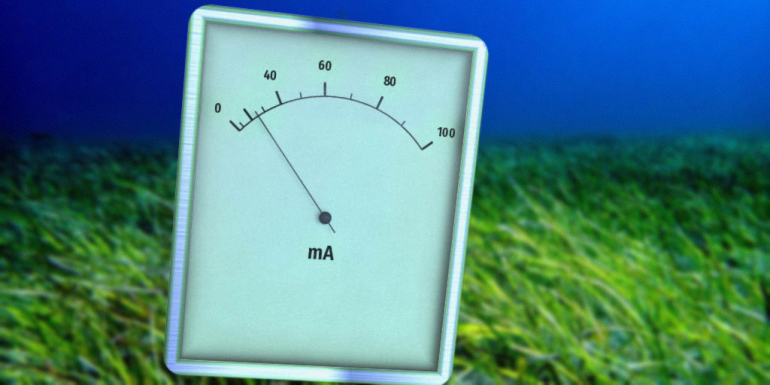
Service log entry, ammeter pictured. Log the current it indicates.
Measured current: 25 mA
